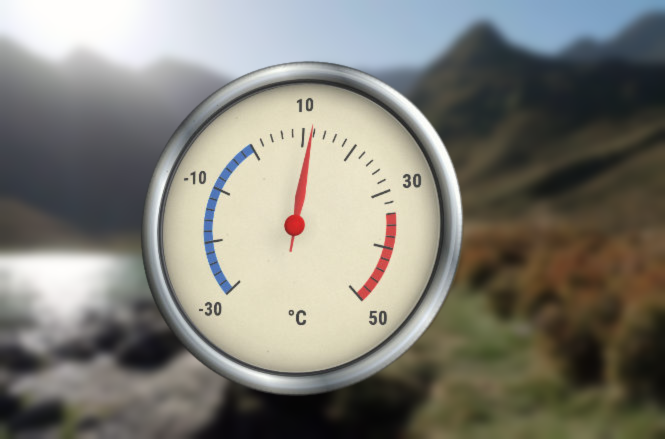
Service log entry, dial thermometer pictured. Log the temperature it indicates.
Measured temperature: 12 °C
